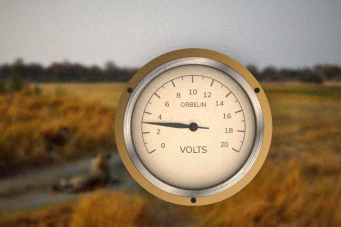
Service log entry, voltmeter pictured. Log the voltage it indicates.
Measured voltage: 3 V
